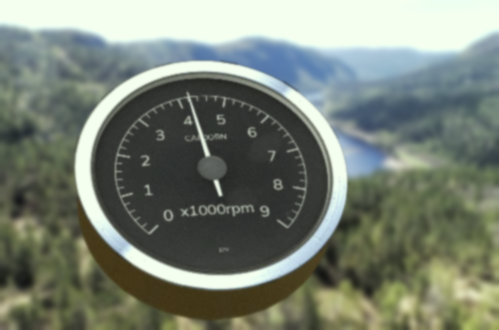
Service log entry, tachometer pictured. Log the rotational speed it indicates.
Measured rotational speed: 4200 rpm
